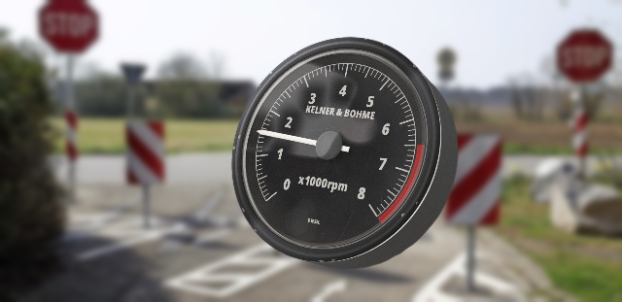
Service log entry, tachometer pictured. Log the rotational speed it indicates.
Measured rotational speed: 1500 rpm
